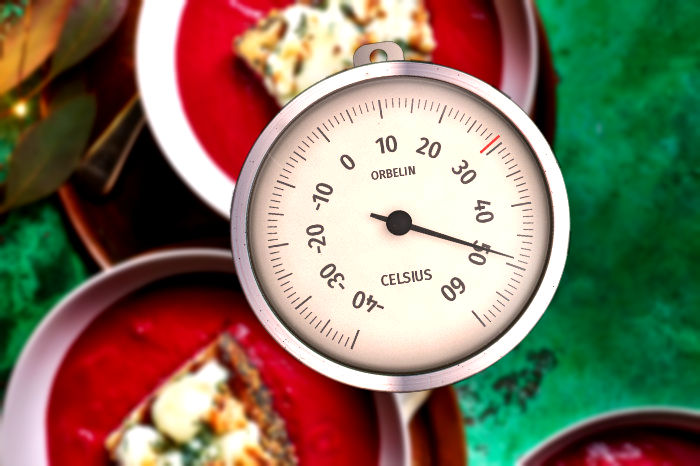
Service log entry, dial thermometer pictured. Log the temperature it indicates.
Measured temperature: 49 °C
